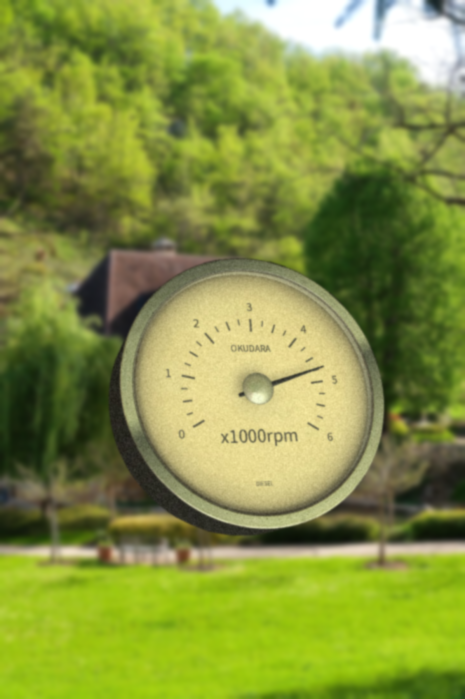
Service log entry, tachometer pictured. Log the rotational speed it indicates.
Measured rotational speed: 4750 rpm
